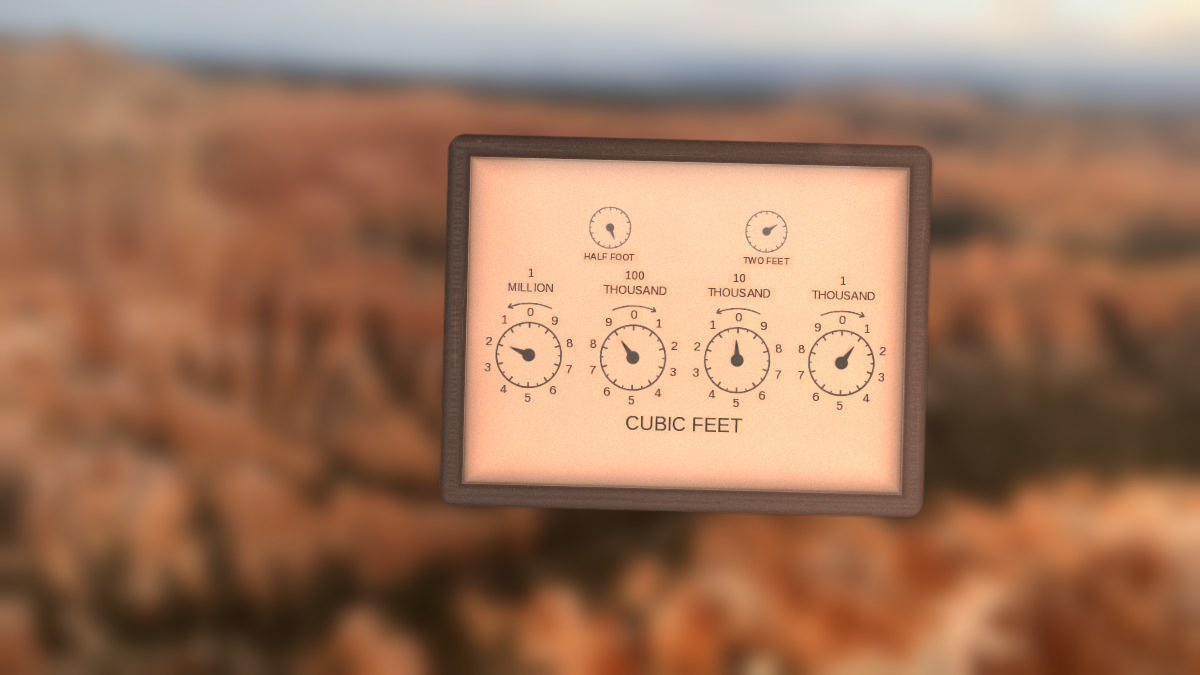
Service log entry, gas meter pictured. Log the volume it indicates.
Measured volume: 190100 ft³
